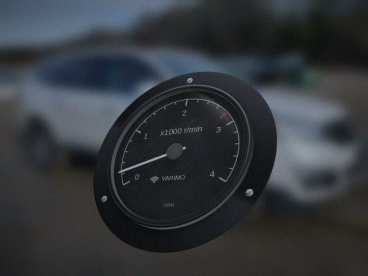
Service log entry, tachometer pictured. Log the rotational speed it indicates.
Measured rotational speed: 200 rpm
